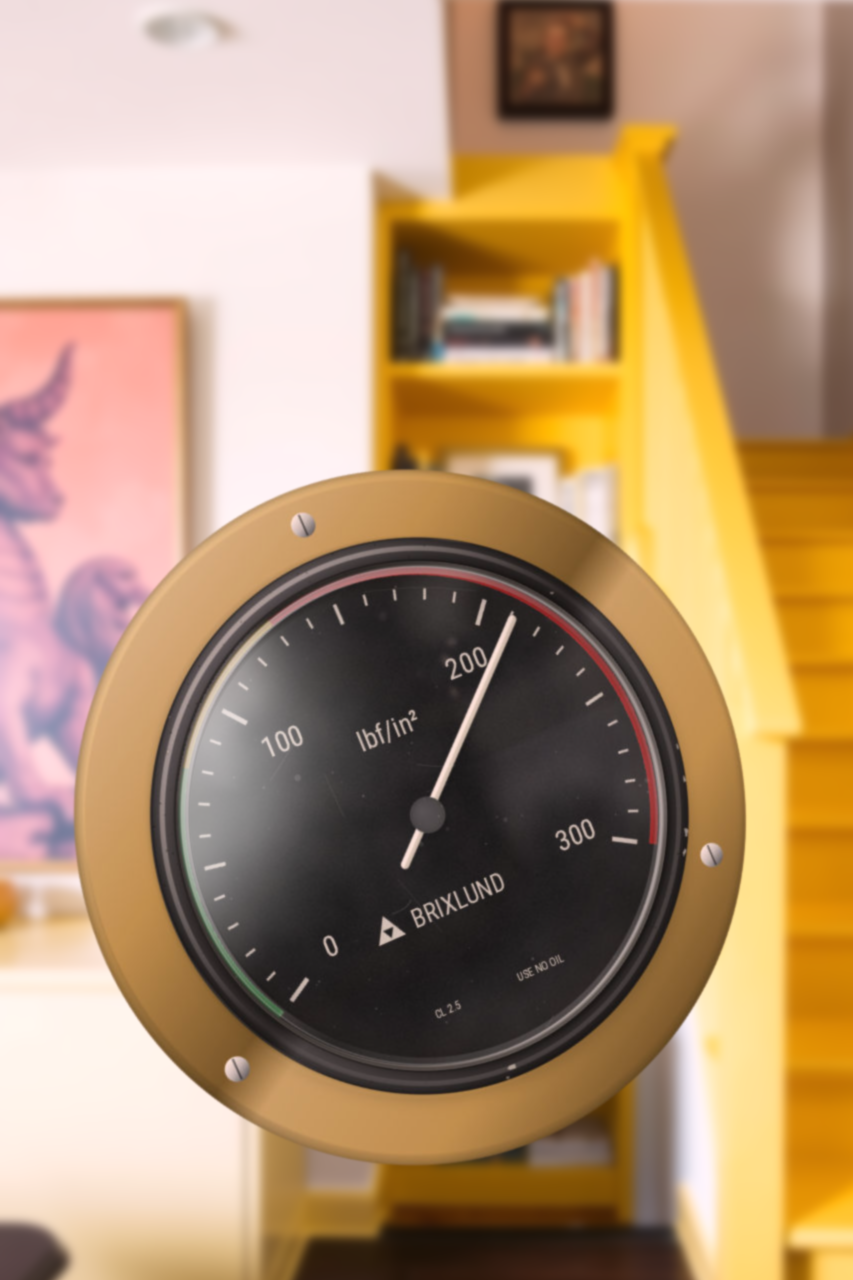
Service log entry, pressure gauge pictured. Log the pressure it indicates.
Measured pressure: 210 psi
